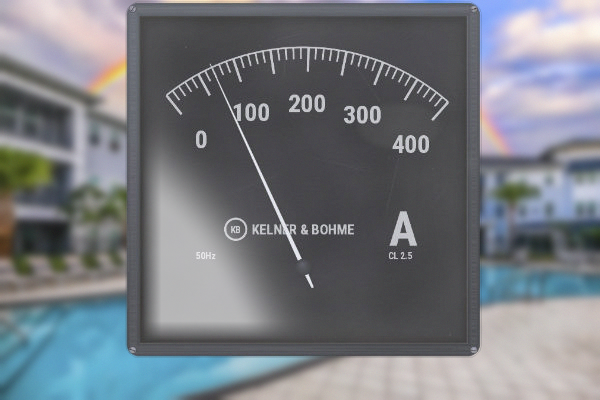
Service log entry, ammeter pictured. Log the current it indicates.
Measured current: 70 A
